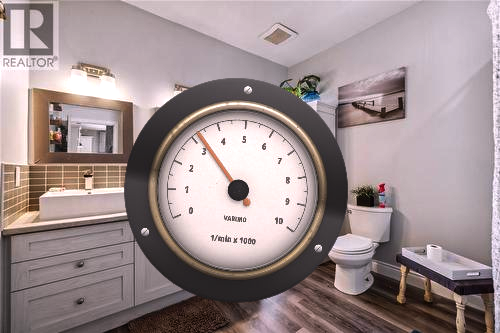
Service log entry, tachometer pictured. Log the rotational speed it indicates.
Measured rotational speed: 3250 rpm
